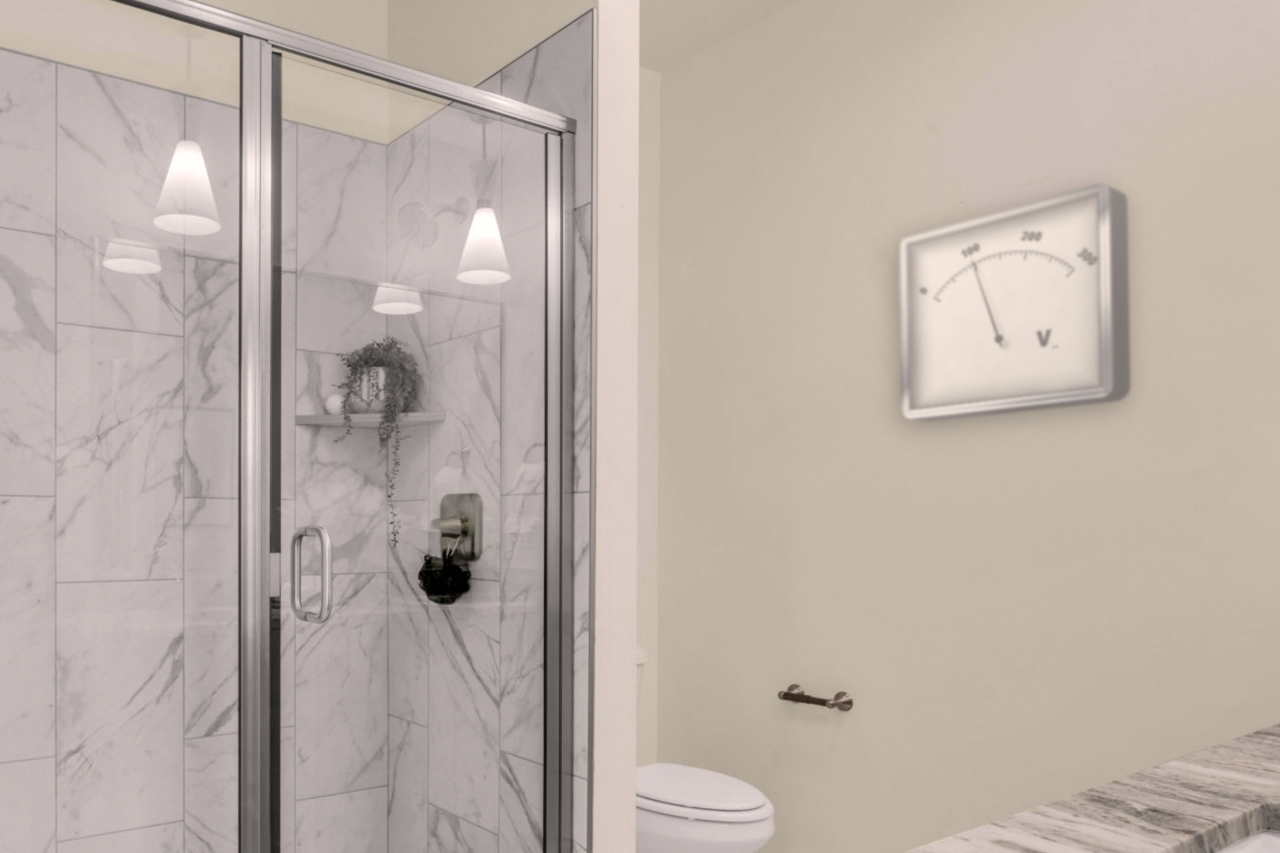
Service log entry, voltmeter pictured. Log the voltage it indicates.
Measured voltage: 100 V
